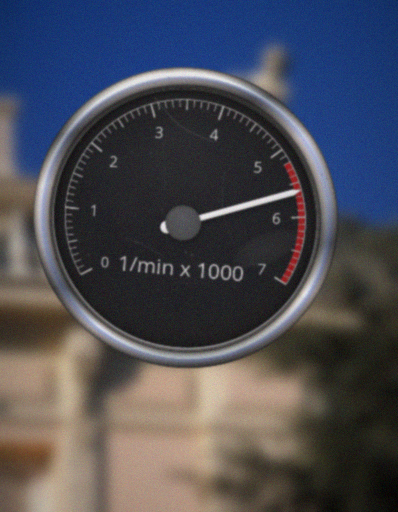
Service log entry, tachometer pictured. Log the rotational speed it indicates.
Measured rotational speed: 5600 rpm
